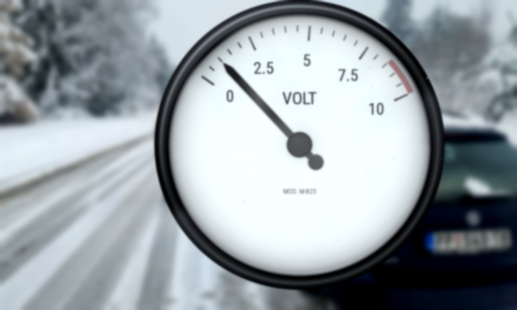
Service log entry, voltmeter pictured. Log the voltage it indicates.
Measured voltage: 1 V
